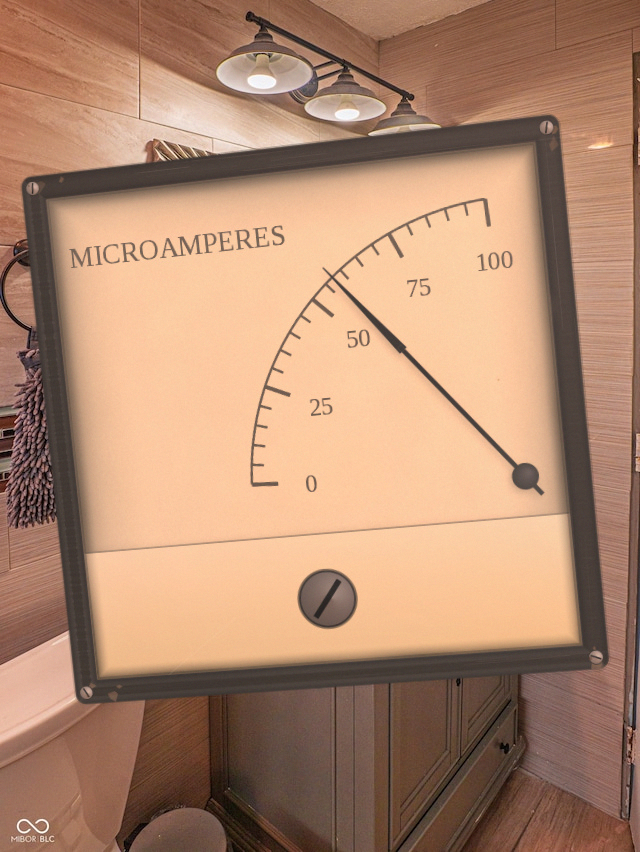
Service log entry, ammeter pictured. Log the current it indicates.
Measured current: 57.5 µA
